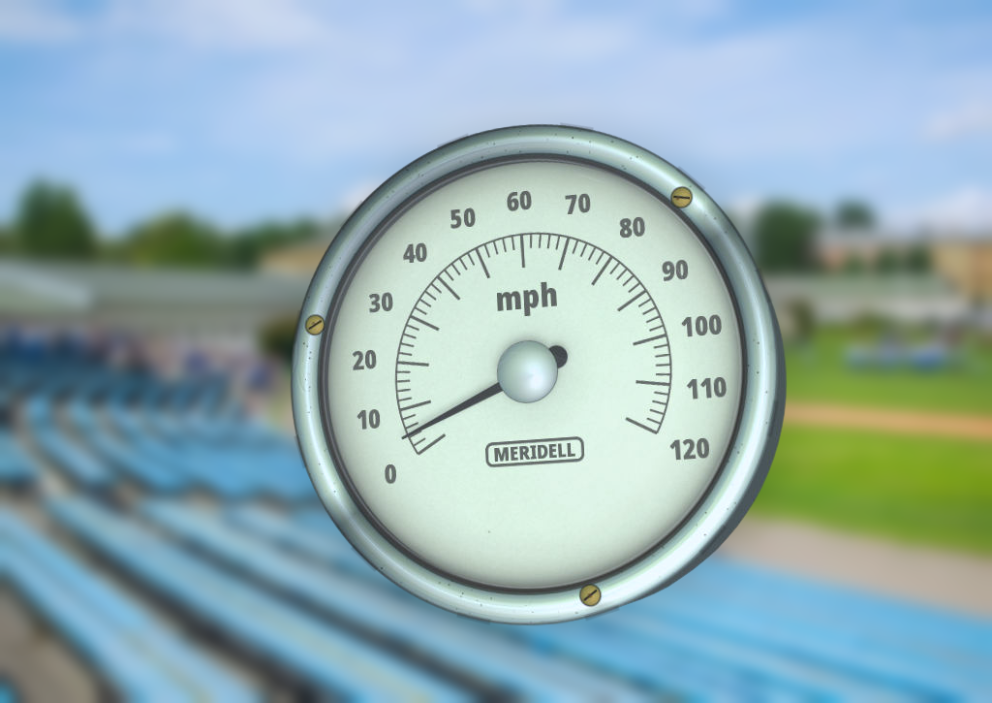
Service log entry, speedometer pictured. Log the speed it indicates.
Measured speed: 4 mph
